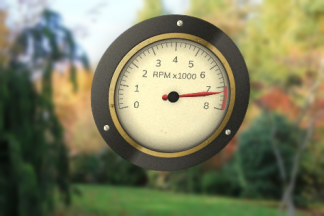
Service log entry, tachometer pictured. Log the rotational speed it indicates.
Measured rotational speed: 7200 rpm
